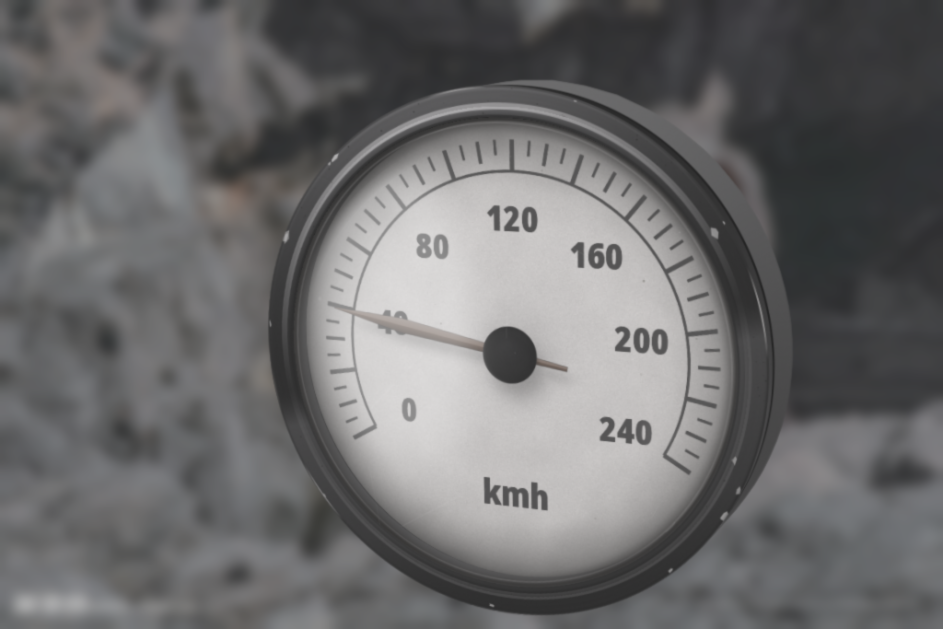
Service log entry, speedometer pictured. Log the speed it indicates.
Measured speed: 40 km/h
